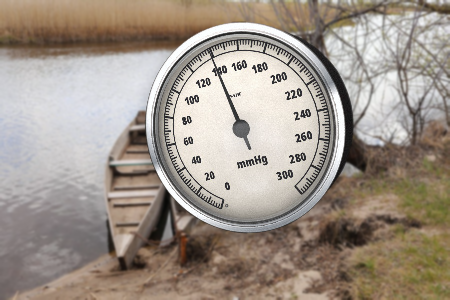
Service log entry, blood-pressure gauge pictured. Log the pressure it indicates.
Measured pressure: 140 mmHg
